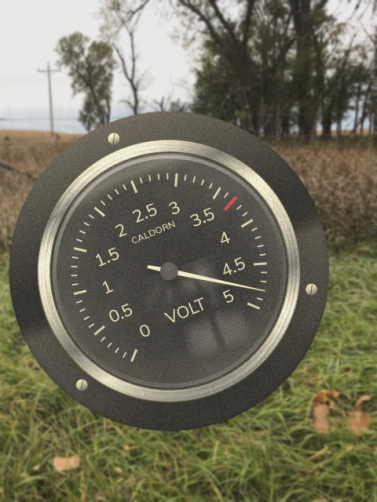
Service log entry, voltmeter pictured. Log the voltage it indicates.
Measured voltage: 4.8 V
